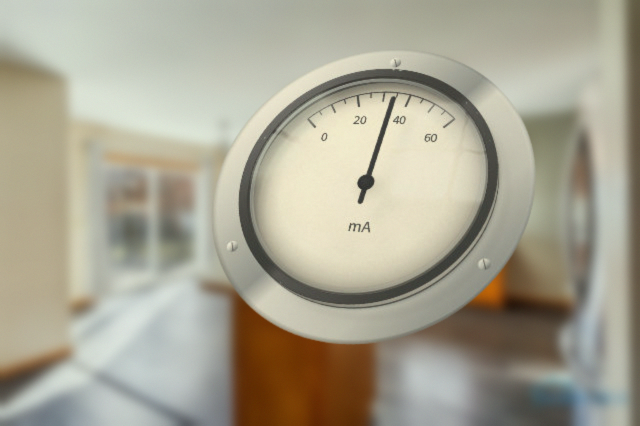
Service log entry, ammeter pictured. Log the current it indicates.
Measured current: 35 mA
